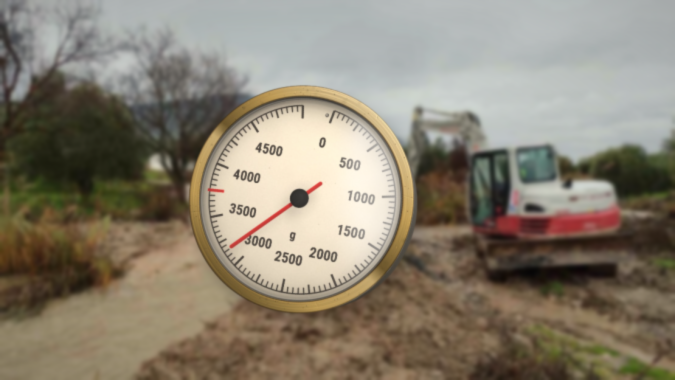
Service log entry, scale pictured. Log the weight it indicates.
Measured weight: 3150 g
